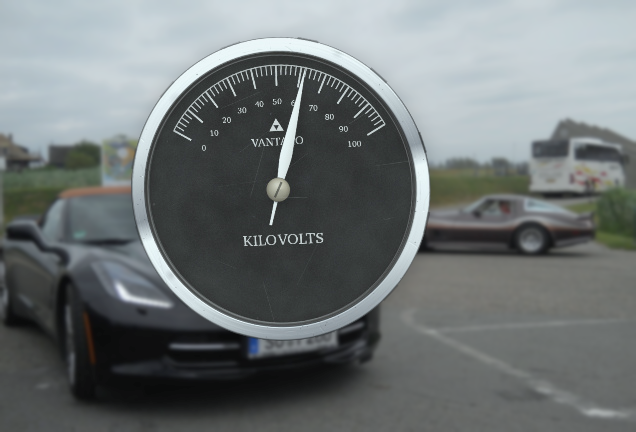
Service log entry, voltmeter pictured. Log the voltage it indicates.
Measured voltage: 62 kV
